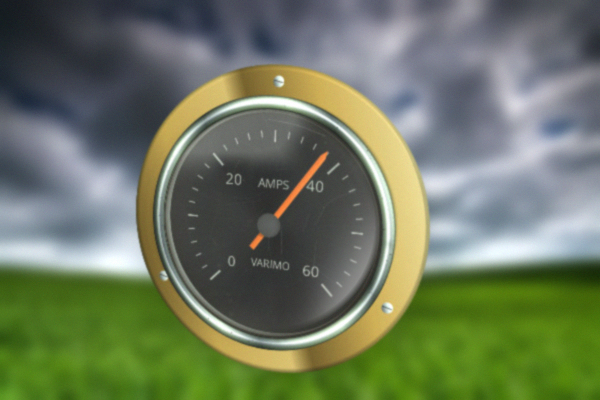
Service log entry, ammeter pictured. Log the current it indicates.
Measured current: 38 A
